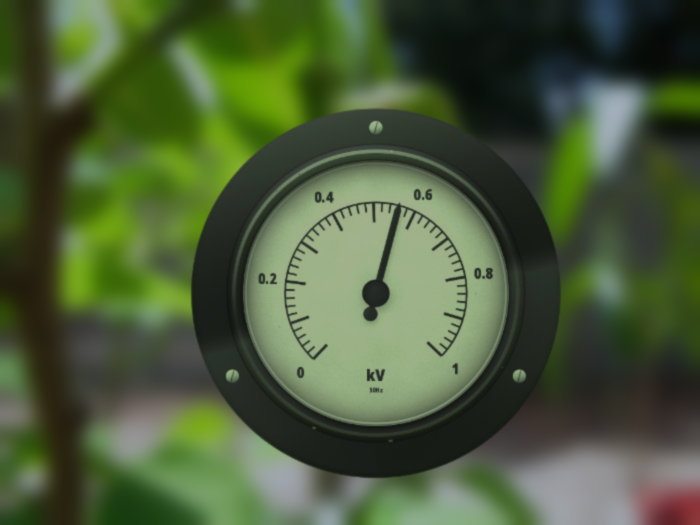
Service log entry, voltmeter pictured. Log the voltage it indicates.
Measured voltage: 0.56 kV
